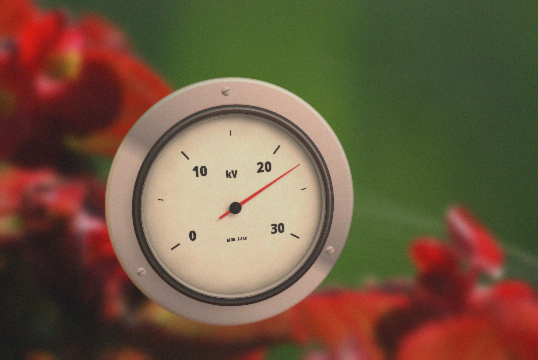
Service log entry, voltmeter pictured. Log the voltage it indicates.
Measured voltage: 22.5 kV
